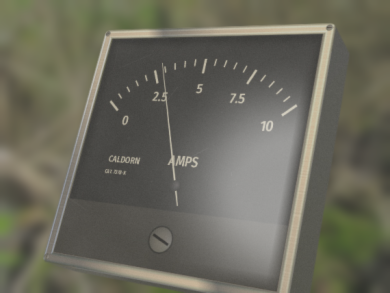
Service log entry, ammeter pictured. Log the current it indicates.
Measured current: 3 A
